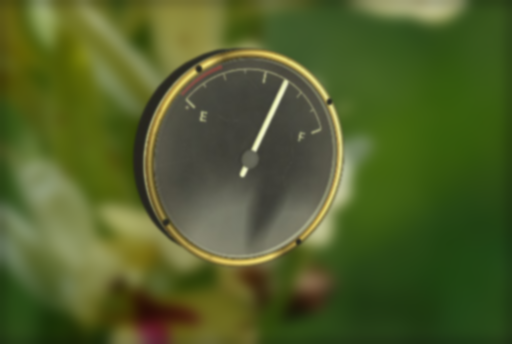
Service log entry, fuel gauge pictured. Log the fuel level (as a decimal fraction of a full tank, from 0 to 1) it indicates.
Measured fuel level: 0.625
